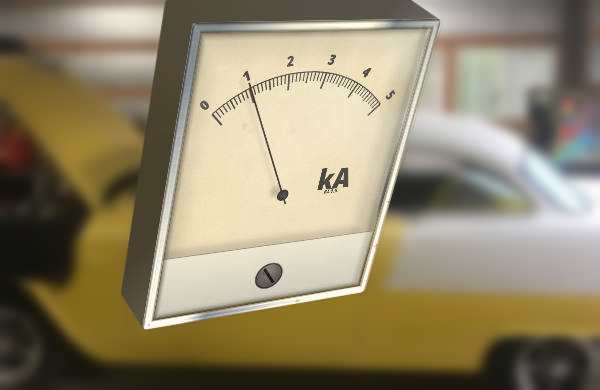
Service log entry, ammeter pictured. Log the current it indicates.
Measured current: 1 kA
